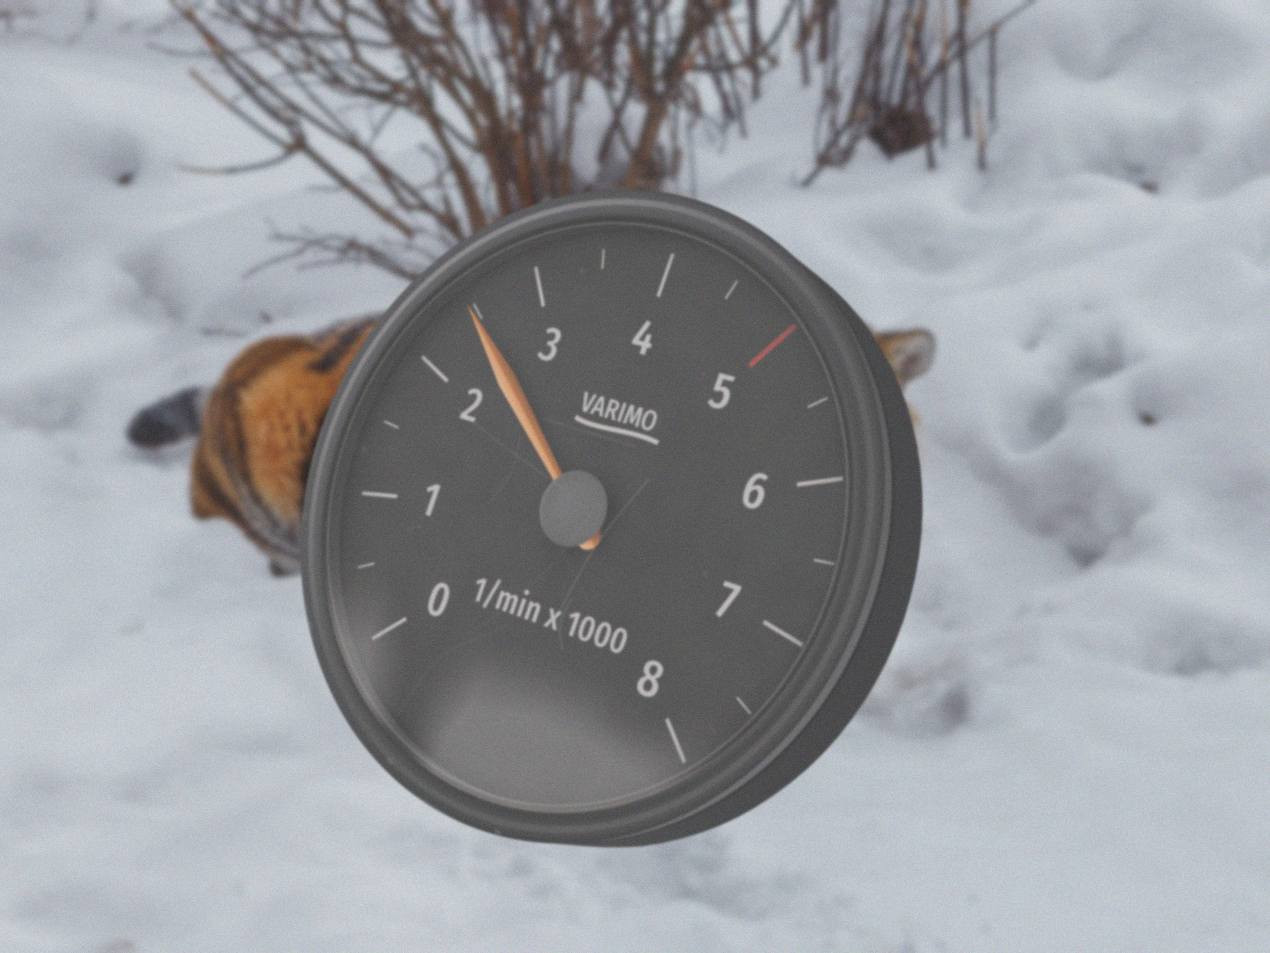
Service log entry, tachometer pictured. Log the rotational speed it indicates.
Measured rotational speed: 2500 rpm
